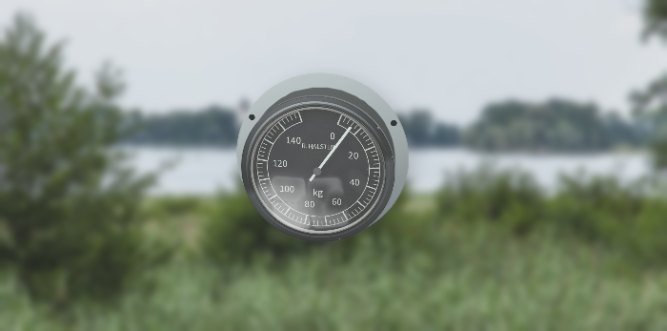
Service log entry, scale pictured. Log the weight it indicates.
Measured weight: 6 kg
